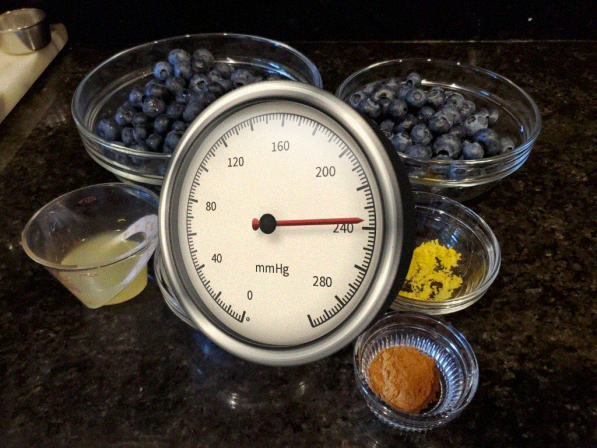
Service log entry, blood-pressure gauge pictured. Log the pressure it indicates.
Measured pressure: 236 mmHg
